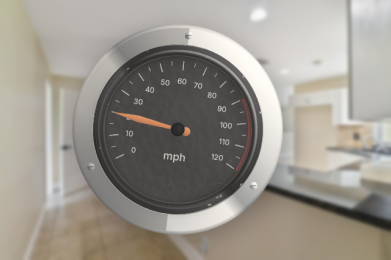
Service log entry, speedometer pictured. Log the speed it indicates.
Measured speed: 20 mph
